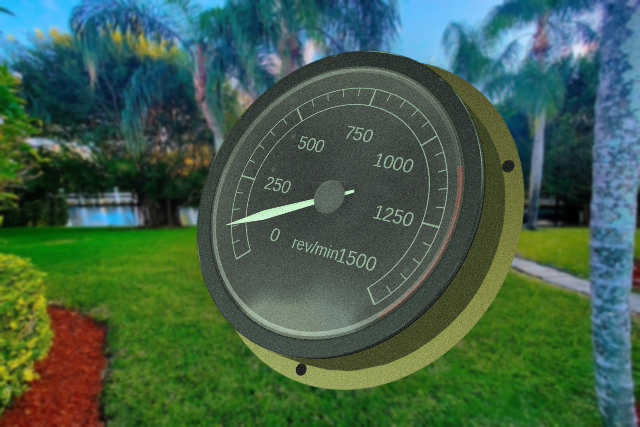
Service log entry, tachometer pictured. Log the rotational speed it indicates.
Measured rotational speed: 100 rpm
